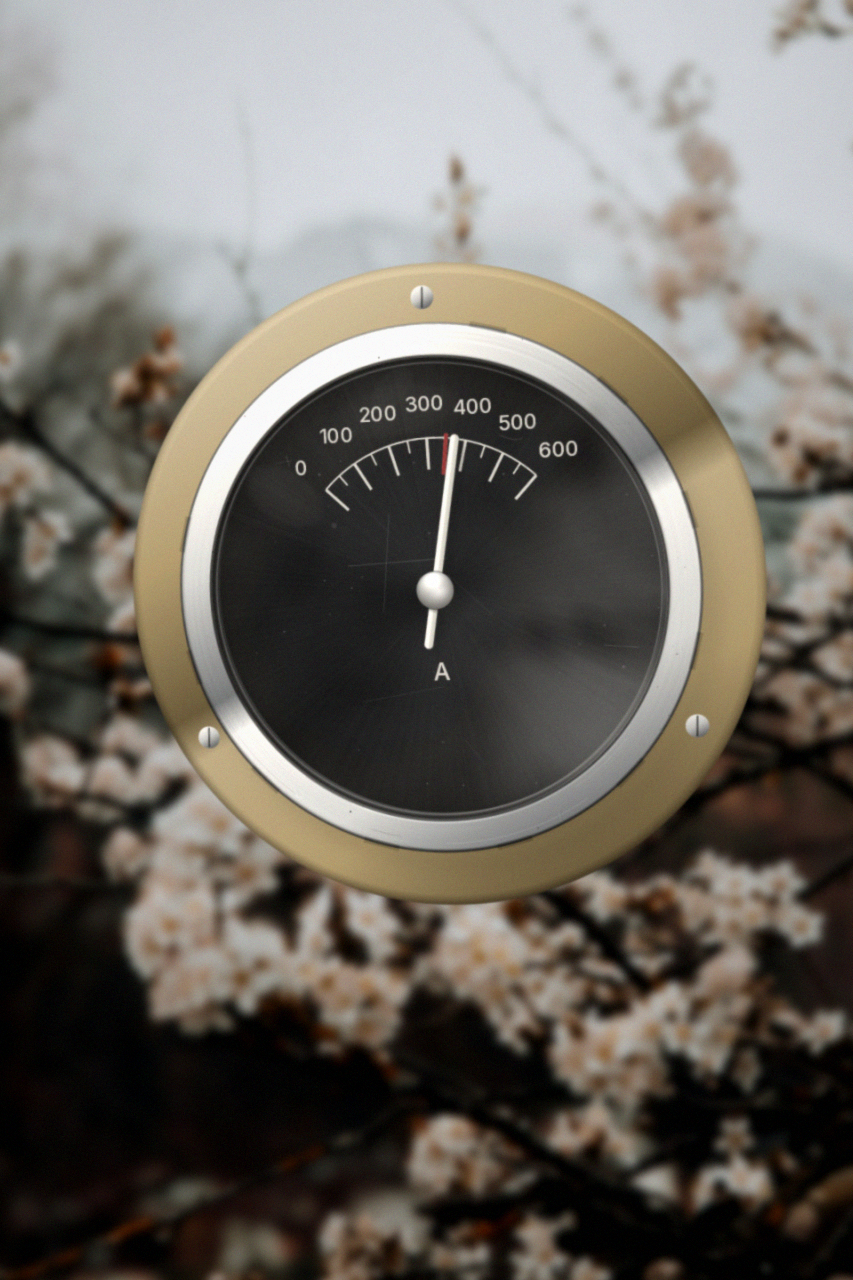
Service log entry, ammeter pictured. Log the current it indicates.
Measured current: 375 A
